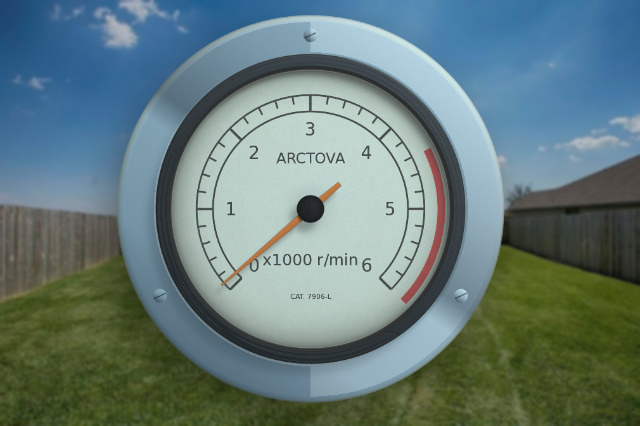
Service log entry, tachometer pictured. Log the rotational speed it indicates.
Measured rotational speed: 100 rpm
